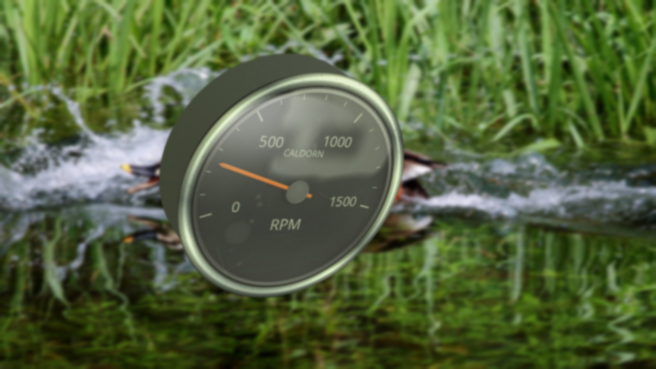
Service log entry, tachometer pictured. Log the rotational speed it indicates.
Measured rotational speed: 250 rpm
